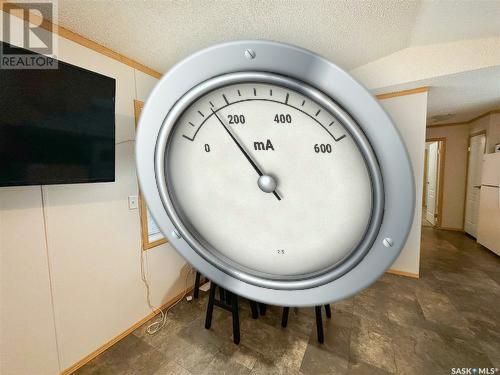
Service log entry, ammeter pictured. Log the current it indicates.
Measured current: 150 mA
